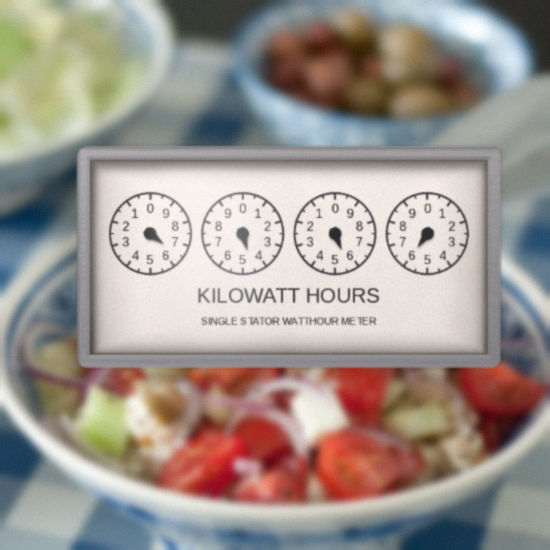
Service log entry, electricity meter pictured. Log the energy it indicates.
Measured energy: 6456 kWh
